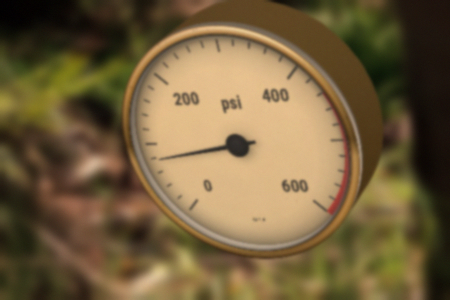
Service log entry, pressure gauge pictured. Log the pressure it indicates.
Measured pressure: 80 psi
